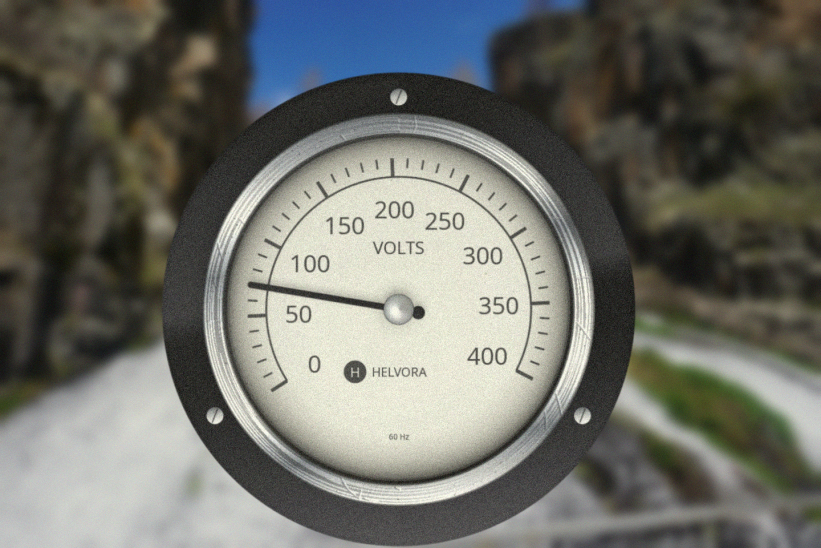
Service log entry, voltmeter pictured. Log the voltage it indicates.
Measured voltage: 70 V
